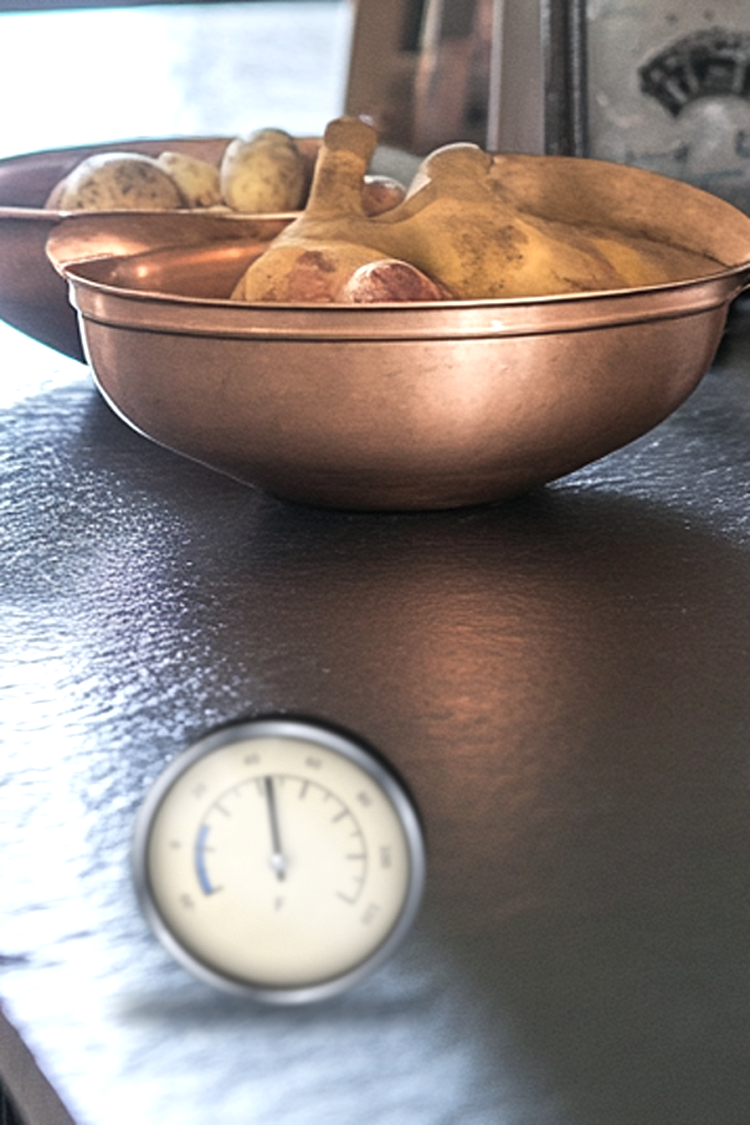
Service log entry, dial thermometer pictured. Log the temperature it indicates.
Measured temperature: 45 °F
